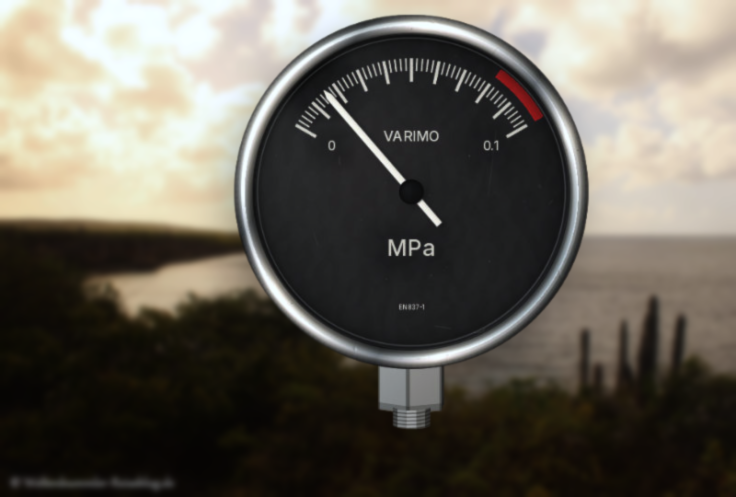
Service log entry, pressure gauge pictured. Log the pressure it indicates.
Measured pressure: 0.016 MPa
